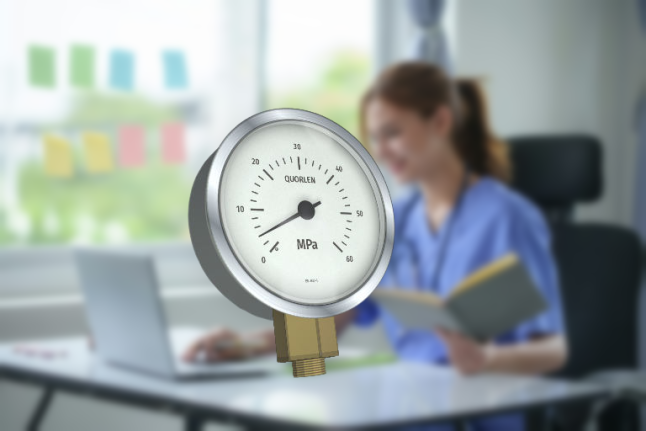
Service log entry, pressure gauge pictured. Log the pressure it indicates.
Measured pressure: 4 MPa
